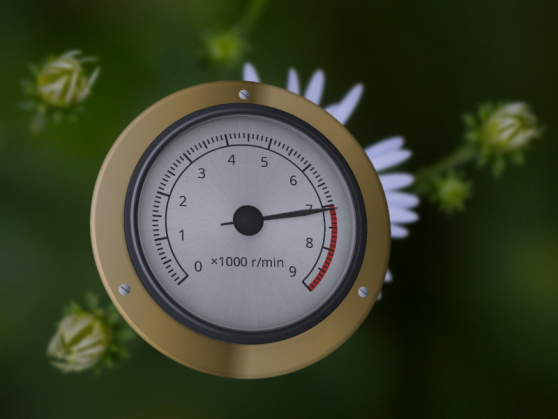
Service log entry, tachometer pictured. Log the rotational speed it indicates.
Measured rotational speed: 7100 rpm
